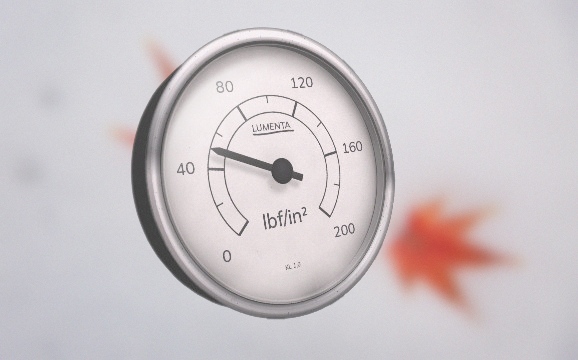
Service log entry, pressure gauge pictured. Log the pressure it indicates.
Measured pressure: 50 psi
